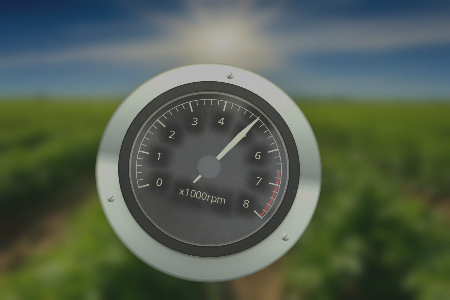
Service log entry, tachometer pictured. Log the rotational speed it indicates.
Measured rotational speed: 5000 rpm
